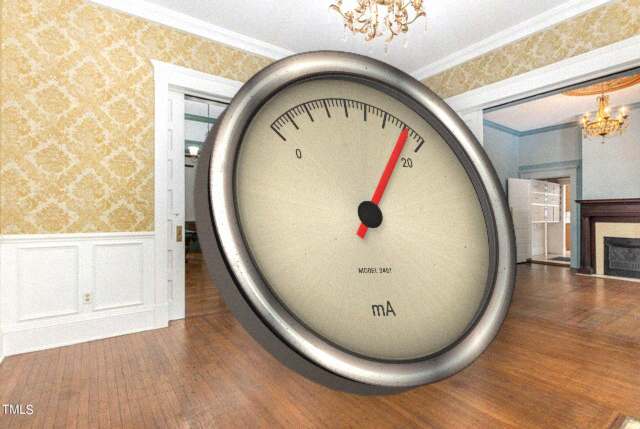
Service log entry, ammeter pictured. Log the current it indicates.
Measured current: 17.5 mA
